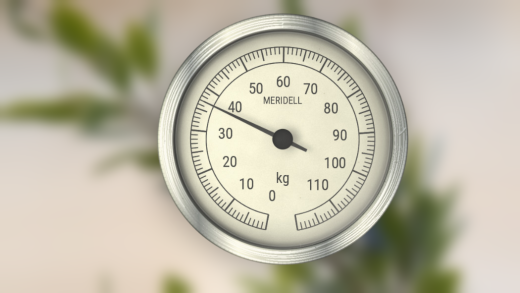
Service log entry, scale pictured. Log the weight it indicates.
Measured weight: 37 kg
